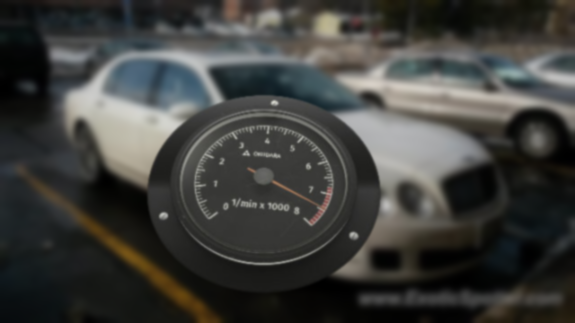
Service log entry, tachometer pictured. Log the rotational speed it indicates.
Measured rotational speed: 7500 rpm
